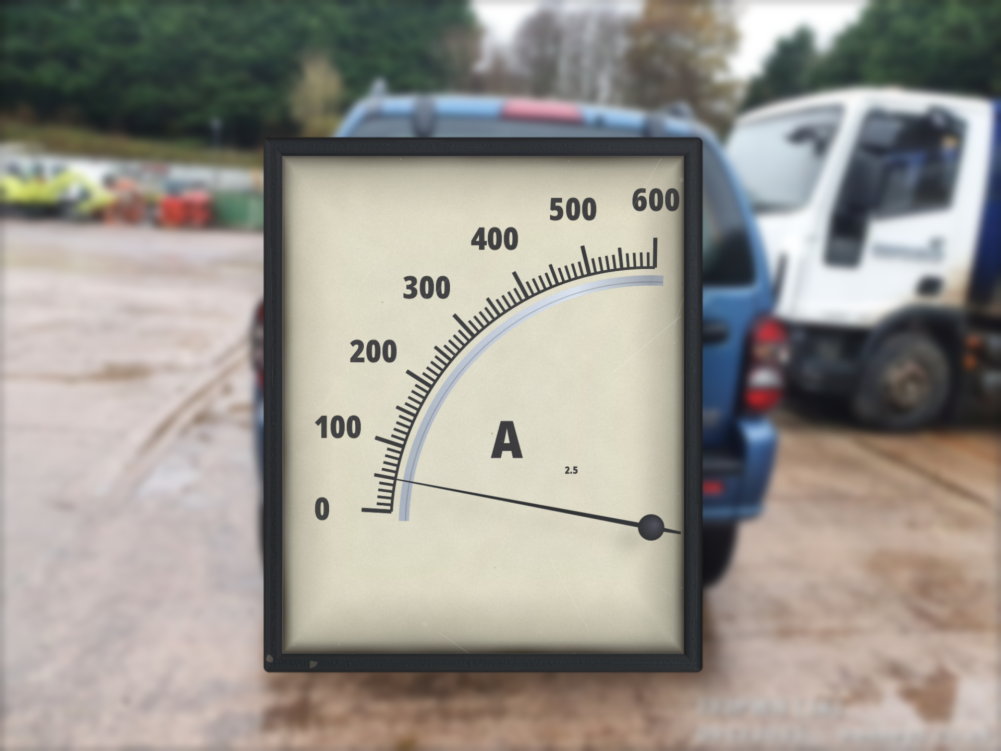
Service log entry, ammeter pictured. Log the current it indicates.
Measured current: 50 A
